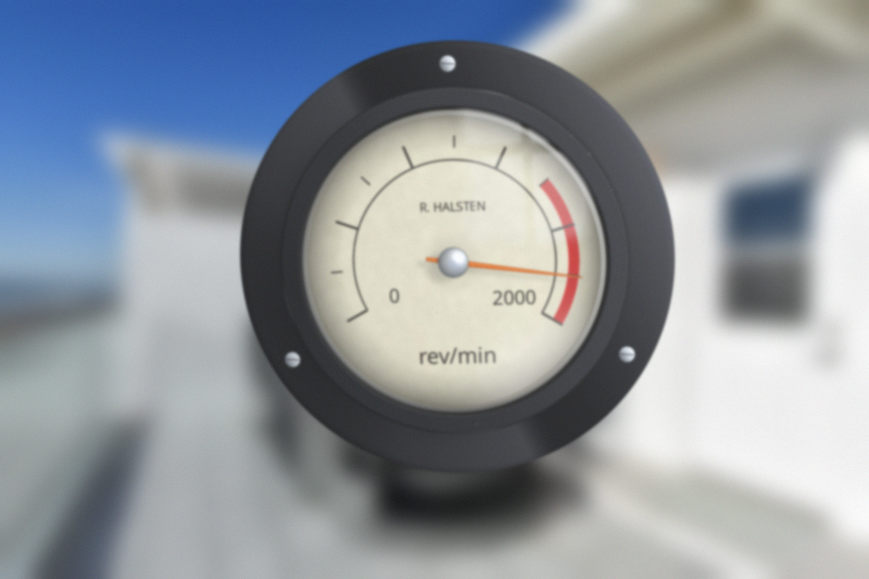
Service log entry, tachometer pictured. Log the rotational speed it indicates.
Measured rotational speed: 1800 rpm
